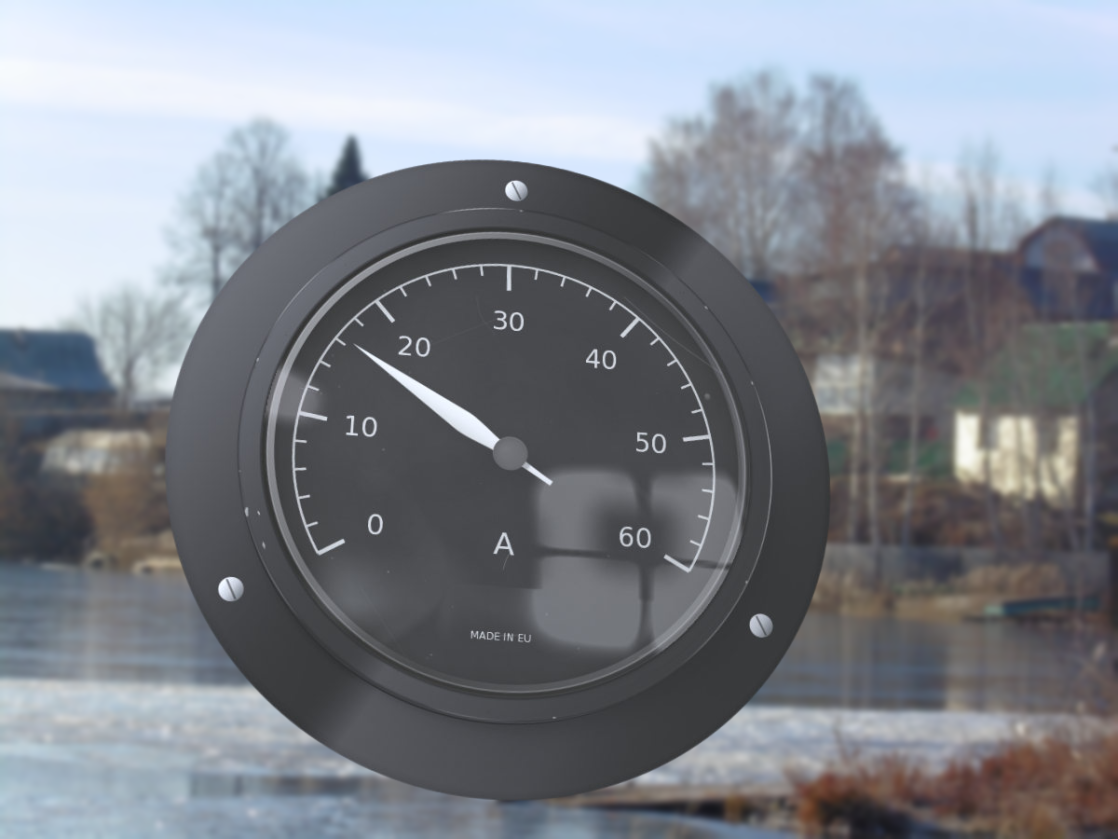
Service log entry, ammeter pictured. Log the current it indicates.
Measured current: 16 A
